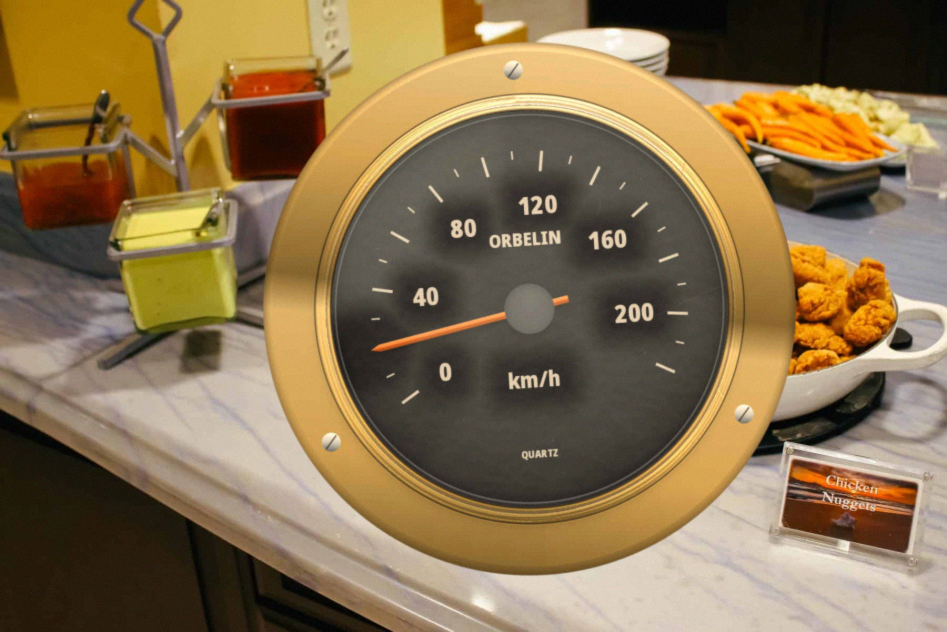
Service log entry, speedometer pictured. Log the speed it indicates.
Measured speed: 20 km/h
